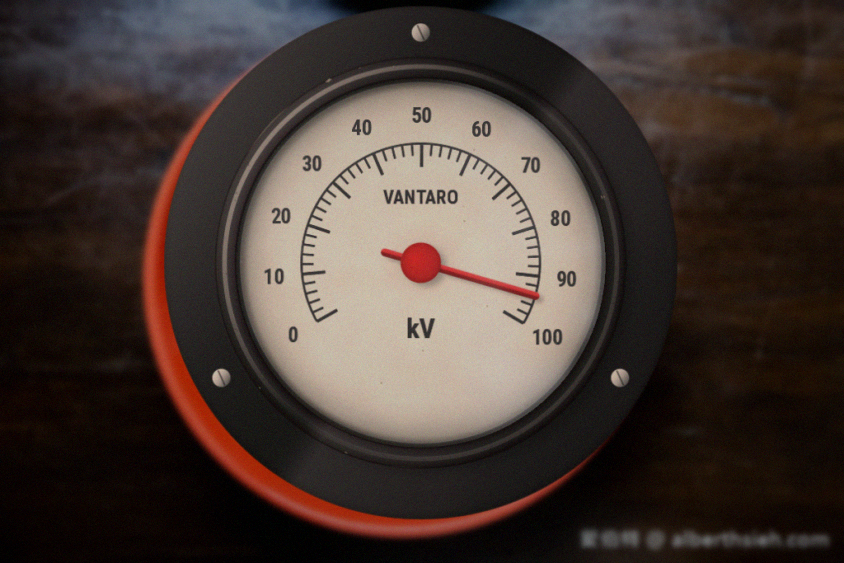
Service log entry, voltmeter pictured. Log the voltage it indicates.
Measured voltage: 94 kV
